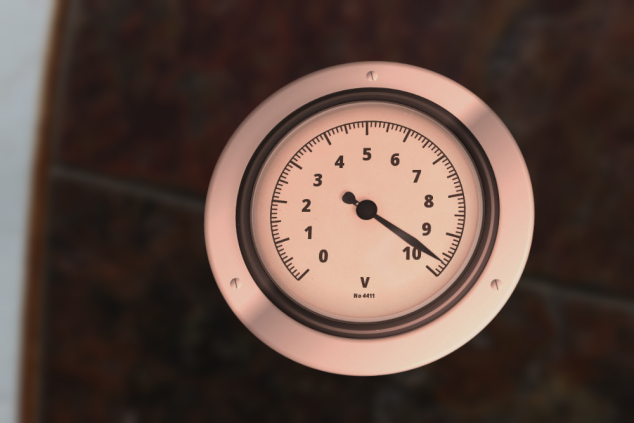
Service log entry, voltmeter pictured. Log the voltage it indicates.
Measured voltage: 9.7 V
